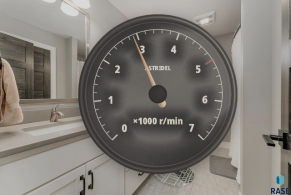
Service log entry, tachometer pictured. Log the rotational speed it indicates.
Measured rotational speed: 2900 rpm
